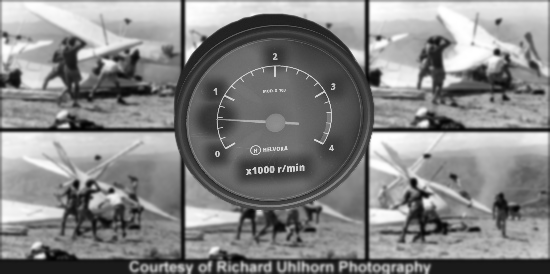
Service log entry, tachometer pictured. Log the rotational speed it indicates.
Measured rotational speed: 600 rpm
